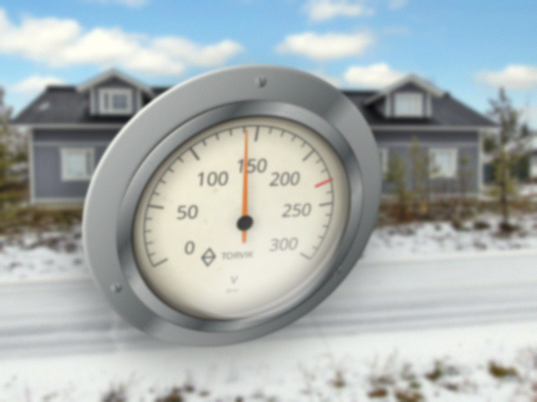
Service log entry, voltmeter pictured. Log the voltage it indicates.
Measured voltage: 140 V
